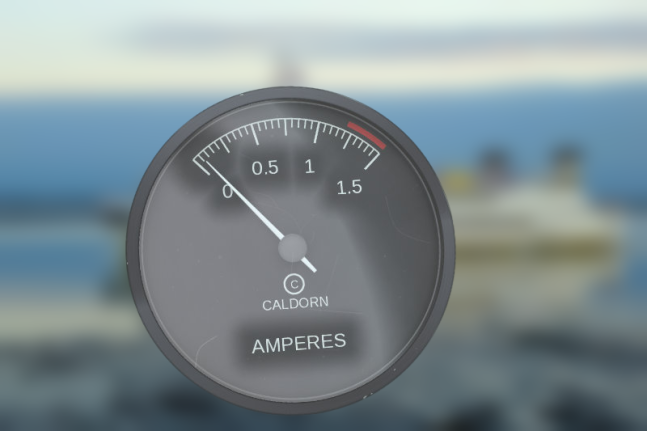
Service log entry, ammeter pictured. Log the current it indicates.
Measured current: 0.05 A
